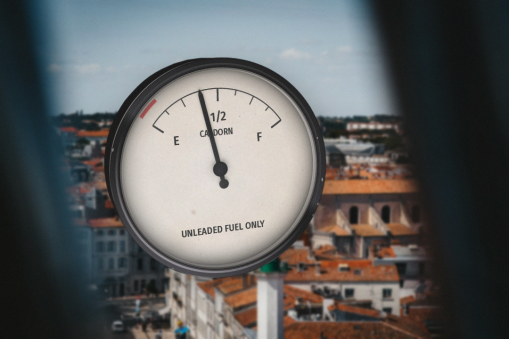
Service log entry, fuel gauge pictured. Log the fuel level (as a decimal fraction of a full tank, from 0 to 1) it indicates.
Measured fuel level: 0.375
